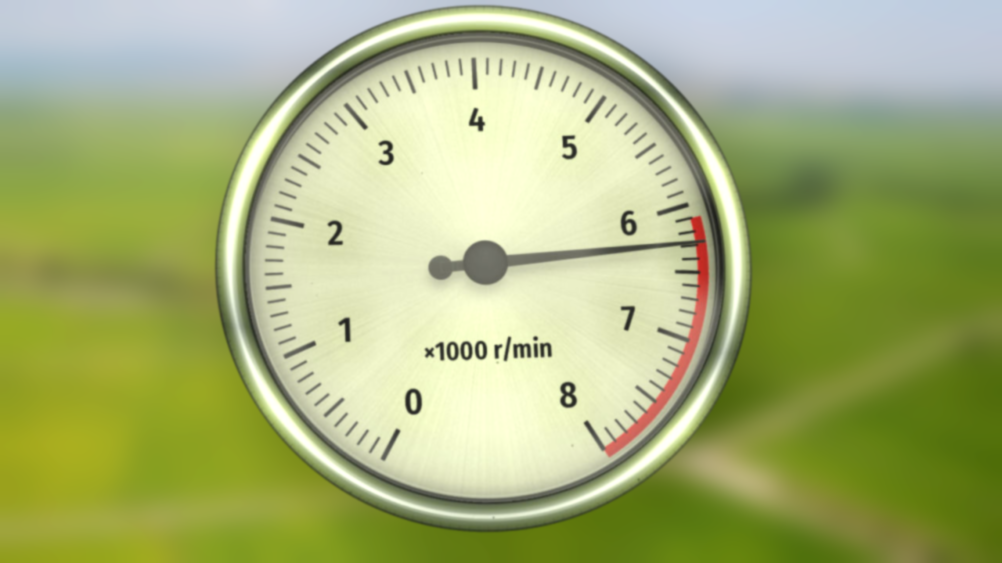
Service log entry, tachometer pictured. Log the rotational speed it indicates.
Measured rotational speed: 6300 rpm
